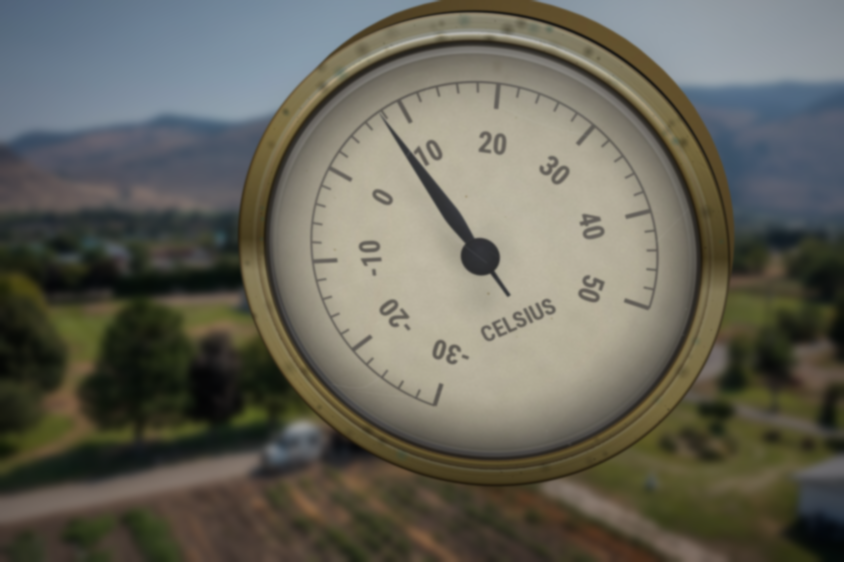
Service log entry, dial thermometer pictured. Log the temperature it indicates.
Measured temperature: 8 °C
